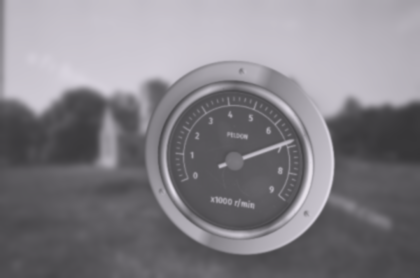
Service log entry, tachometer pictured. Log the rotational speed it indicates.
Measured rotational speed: 6800 rpm
